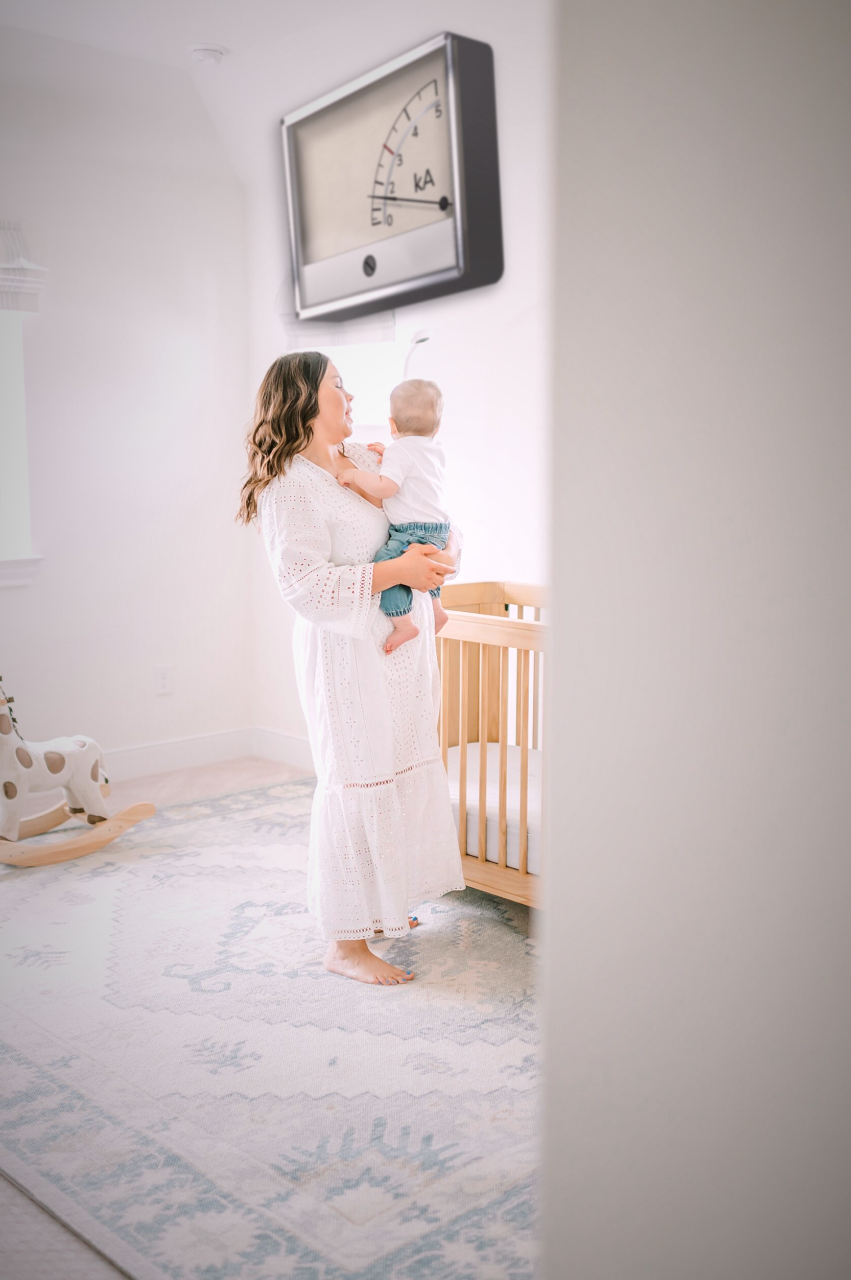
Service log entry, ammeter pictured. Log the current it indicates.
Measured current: 1.5 kA
